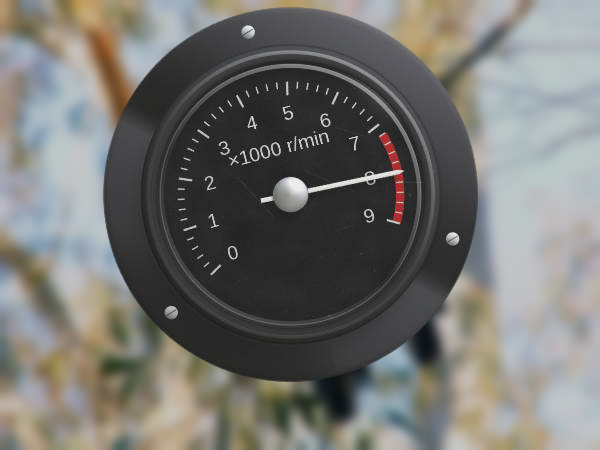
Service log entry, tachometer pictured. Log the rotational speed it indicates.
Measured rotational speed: 8000 rpm
